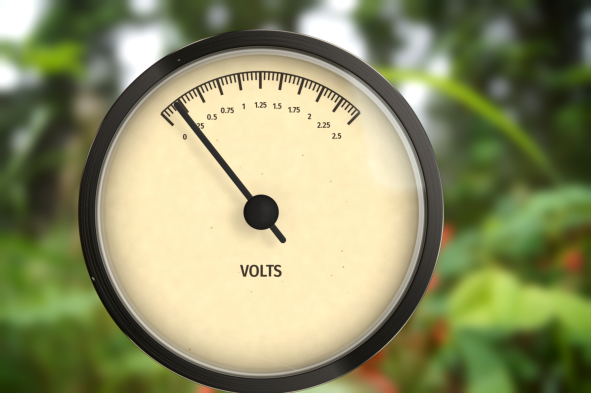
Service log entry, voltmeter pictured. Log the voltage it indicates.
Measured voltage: 0.2 V
